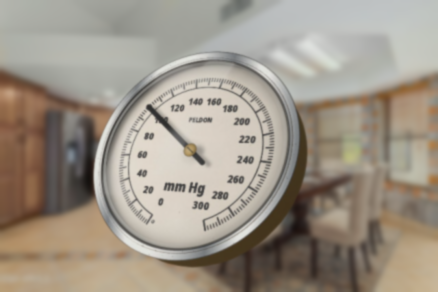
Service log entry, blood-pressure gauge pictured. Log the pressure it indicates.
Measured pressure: 100 mmHg
